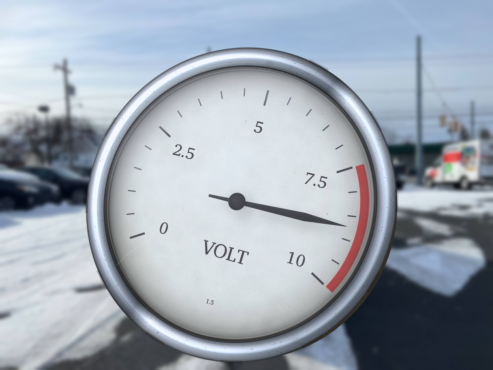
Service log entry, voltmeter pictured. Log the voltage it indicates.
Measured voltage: 8.75 V
